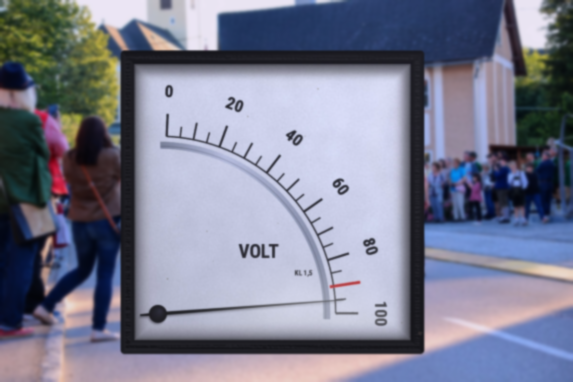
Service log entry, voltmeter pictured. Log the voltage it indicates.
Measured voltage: 95 V
